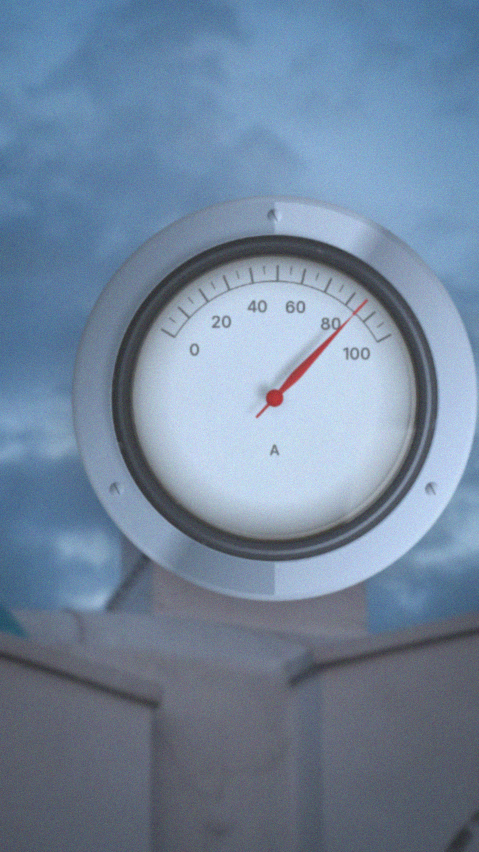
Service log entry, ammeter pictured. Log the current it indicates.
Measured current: 85 A
